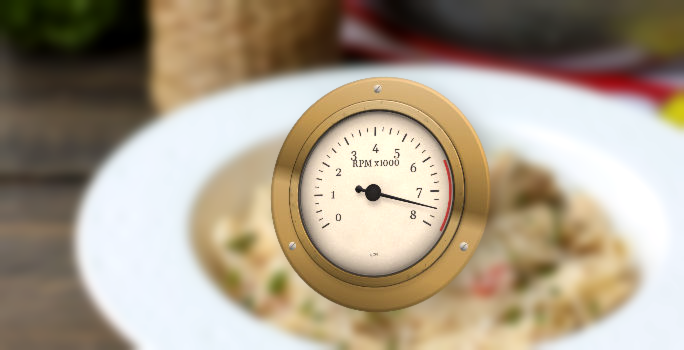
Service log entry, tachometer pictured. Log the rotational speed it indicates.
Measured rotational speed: 7500 rpm
